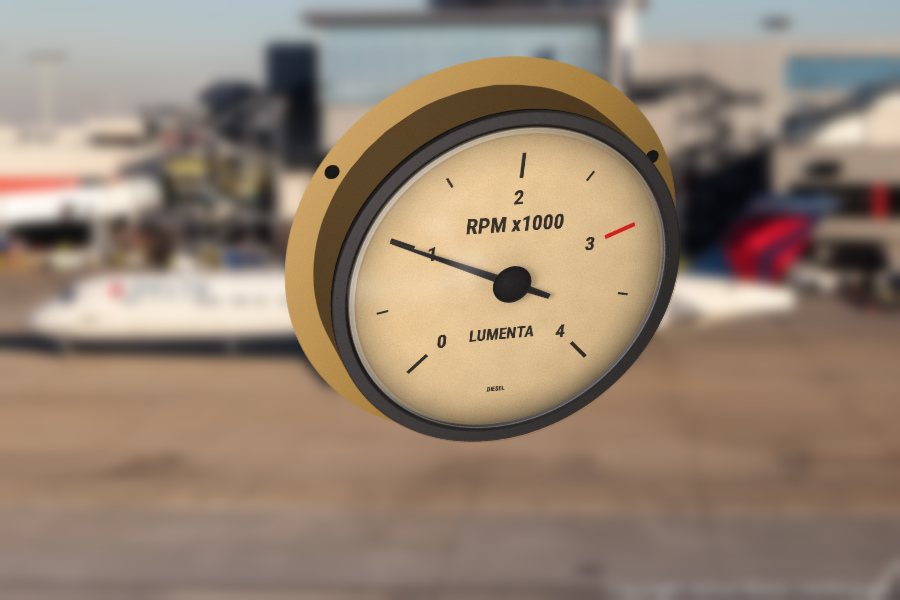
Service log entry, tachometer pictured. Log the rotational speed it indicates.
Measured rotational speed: 1000 rpm
